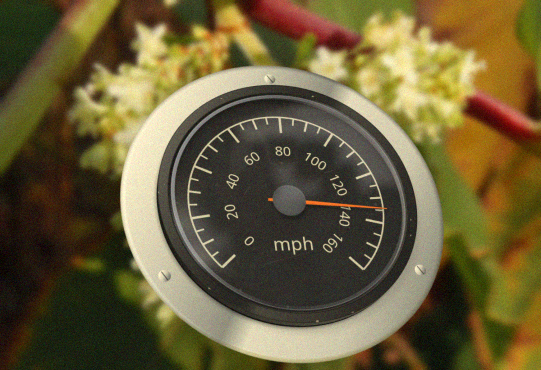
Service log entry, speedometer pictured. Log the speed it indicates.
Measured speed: 135 mph
